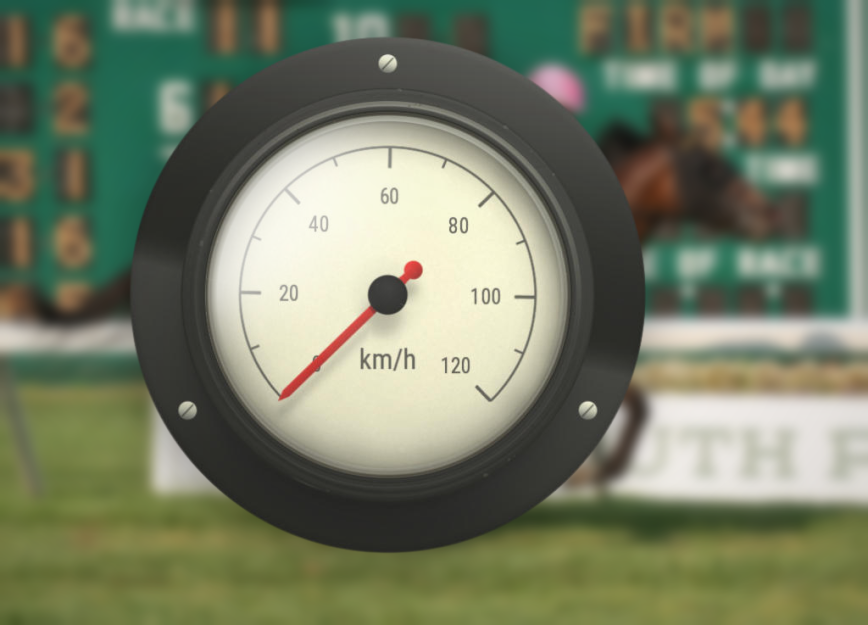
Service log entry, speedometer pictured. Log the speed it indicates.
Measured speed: 0 km/h
